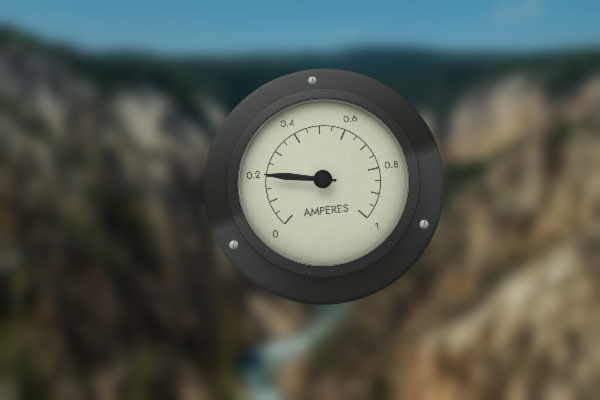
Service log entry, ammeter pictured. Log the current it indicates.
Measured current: 0.2 A
